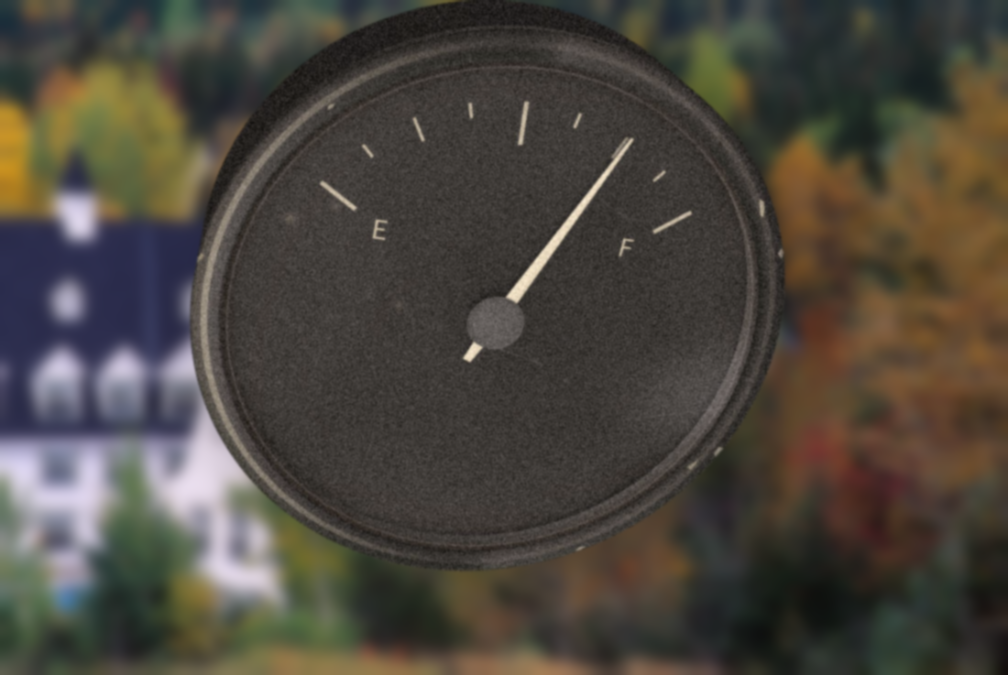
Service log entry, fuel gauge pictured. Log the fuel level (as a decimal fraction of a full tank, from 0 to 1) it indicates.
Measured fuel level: 0.75
